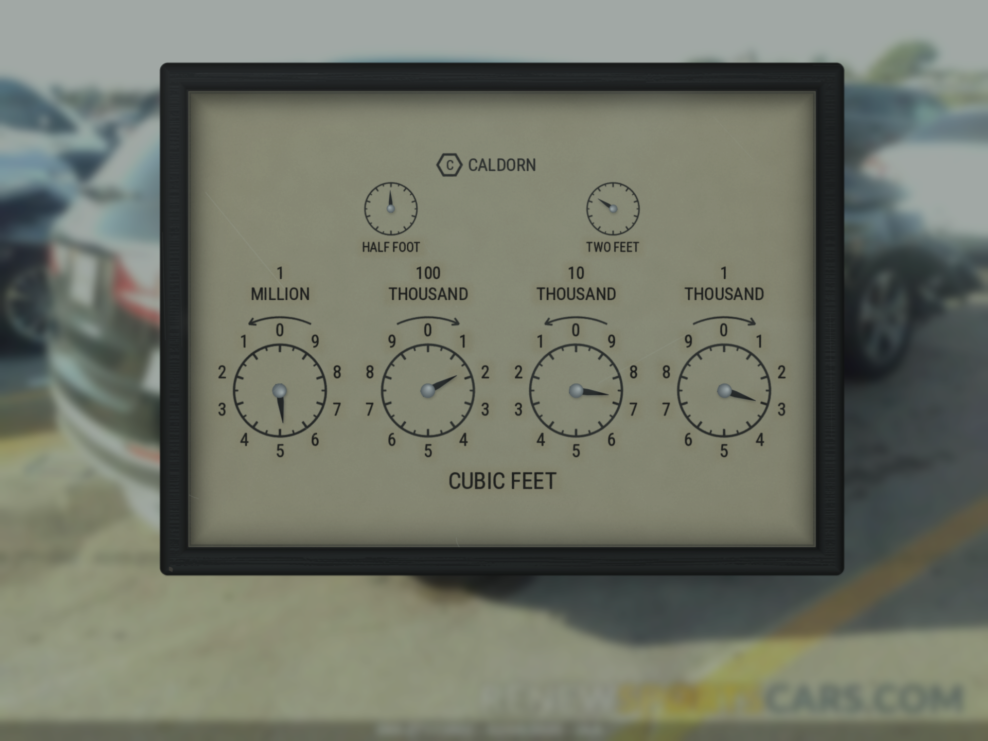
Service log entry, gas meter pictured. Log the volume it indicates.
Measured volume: 517300 ft³
